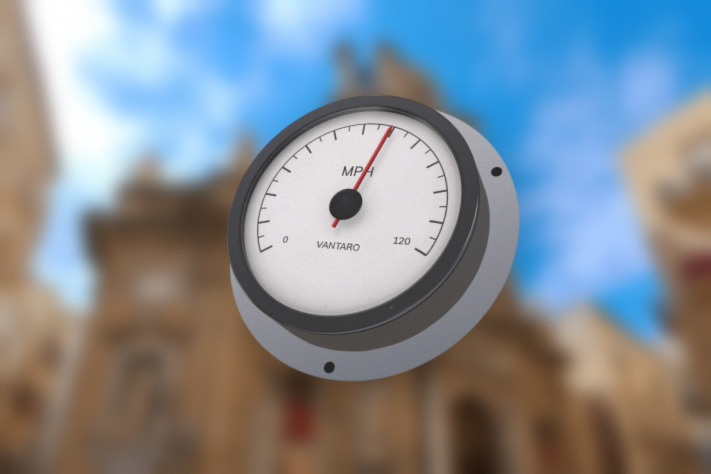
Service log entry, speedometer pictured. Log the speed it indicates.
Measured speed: 70 mph
